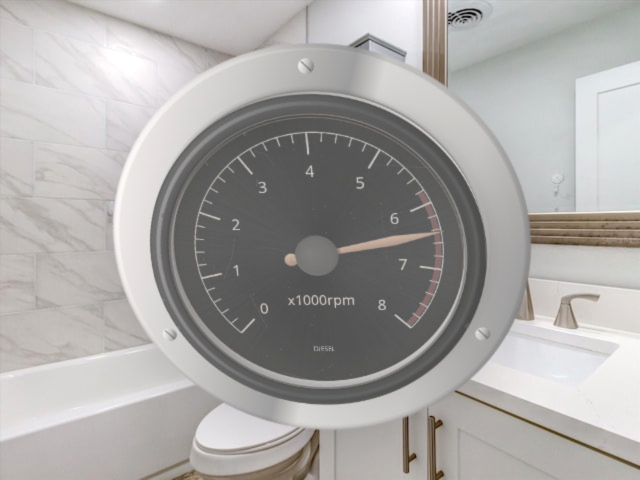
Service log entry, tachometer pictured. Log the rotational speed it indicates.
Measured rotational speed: 6400 rpm
